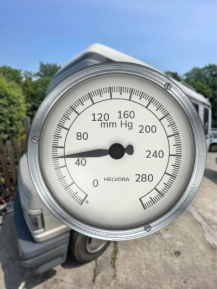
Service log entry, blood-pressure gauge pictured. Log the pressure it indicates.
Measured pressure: 50 mmHg
